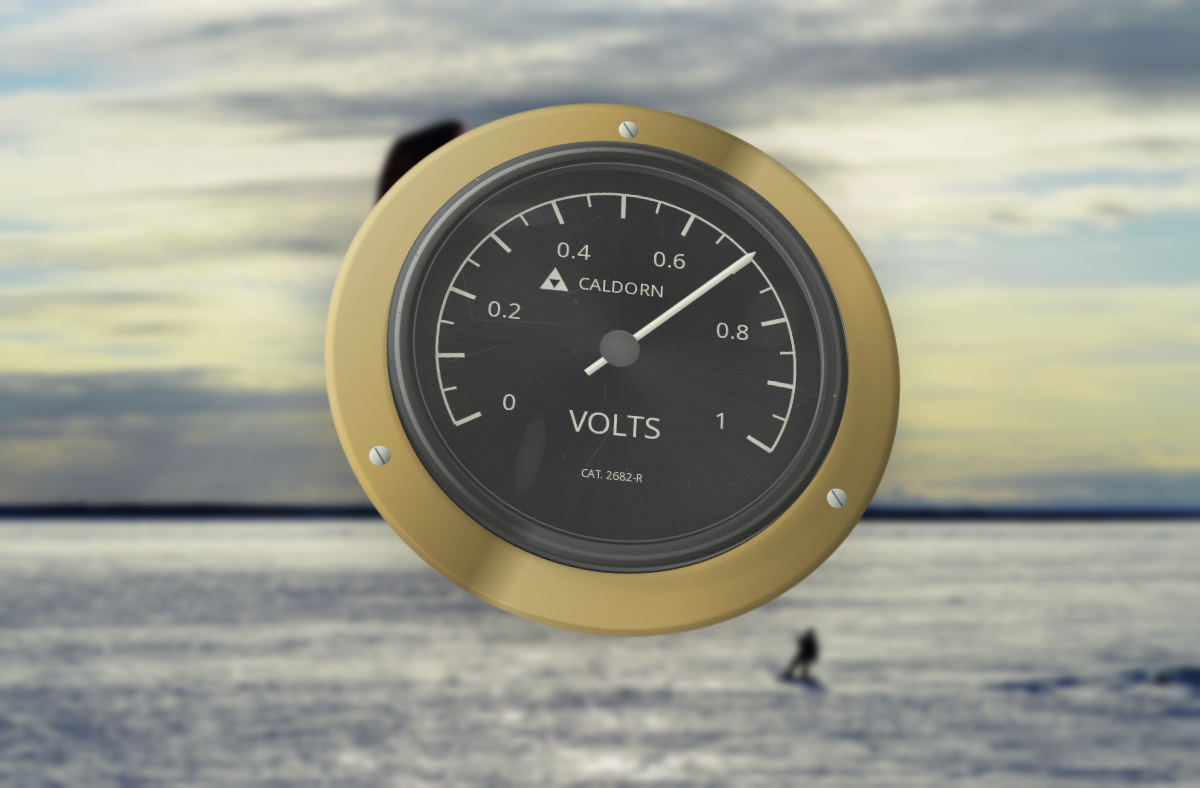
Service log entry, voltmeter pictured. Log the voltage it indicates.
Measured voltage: 0.7 V
